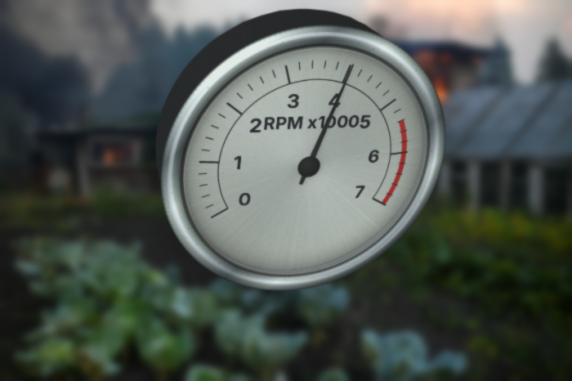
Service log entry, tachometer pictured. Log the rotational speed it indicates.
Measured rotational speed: 4000 rpm
